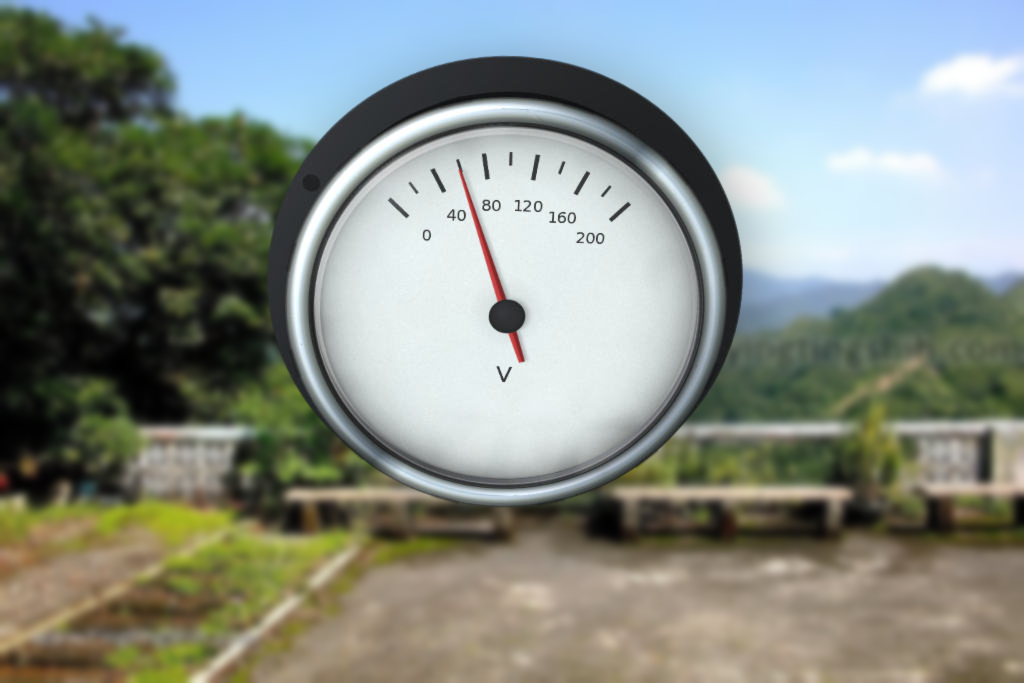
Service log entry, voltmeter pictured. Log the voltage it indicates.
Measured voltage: 60 V
